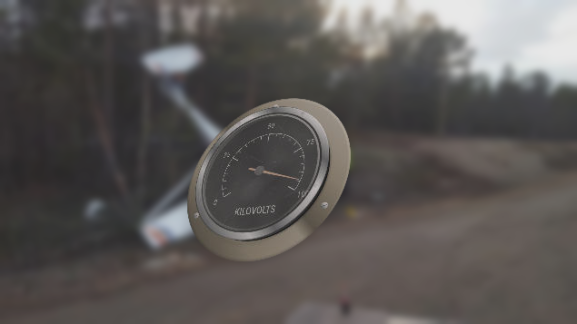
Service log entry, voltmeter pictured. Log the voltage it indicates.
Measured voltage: 95 kV
